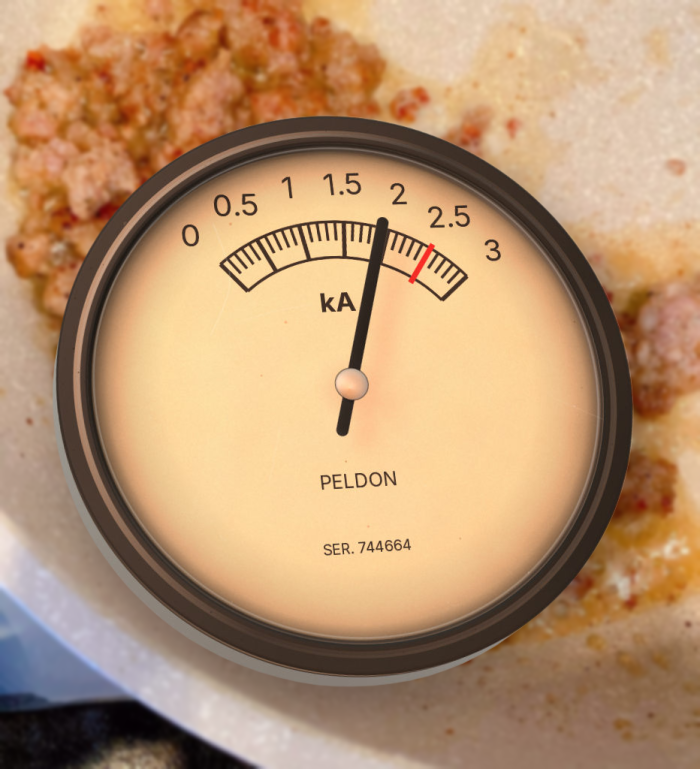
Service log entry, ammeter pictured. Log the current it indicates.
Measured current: 1.9 kA
